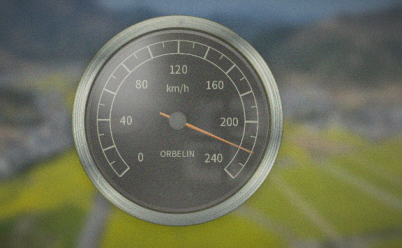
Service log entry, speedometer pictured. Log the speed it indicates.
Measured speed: 220 km/h
